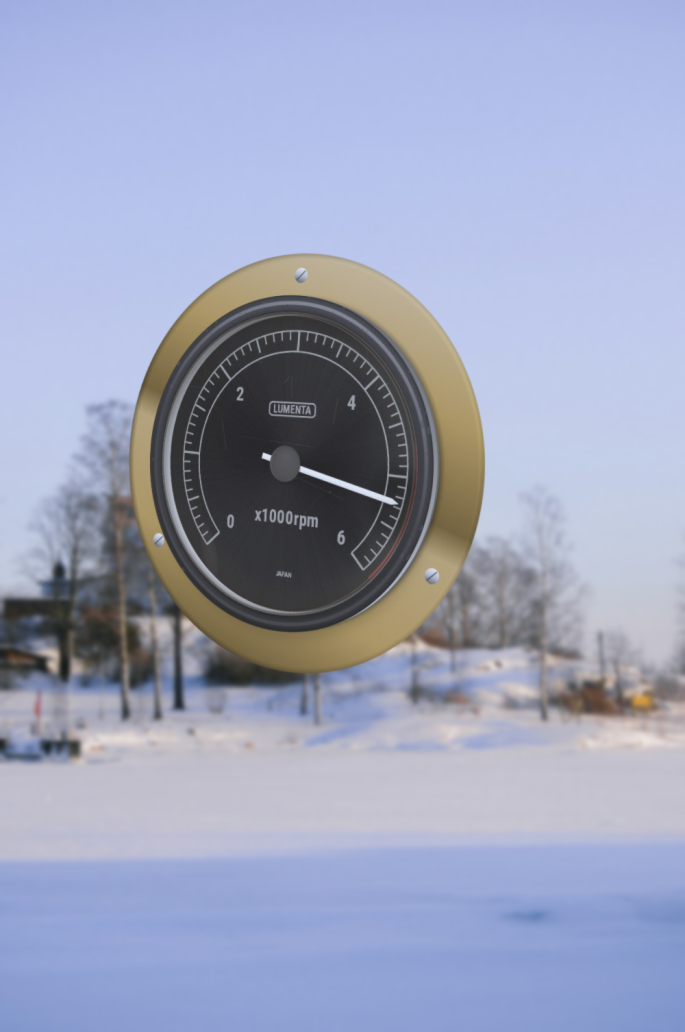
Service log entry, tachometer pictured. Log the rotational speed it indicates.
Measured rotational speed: 5250 rpm
